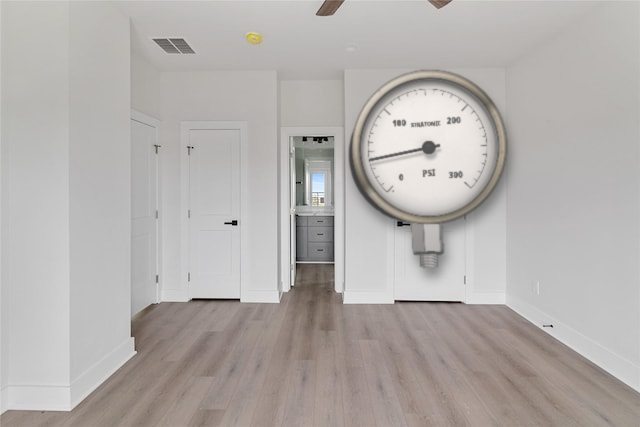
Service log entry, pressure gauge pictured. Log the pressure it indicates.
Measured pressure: 40 psi
